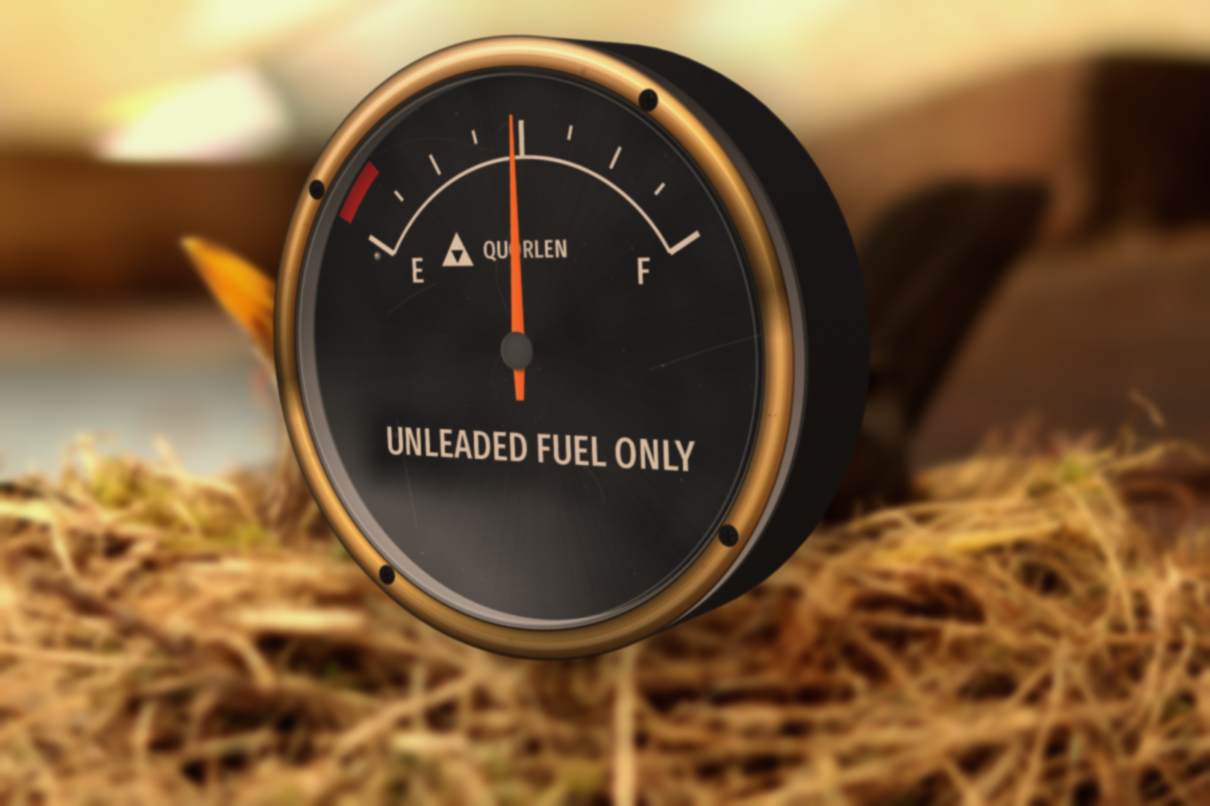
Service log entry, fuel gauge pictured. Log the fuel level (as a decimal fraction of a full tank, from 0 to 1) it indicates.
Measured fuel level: 0.5
